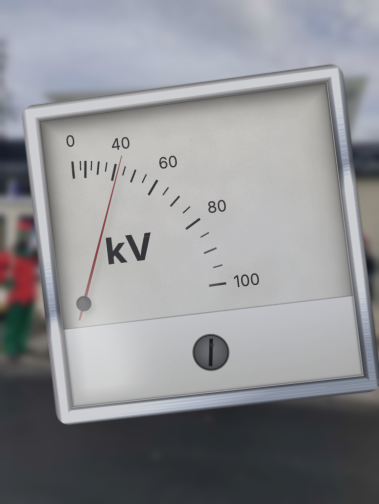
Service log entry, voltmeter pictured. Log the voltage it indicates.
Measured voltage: 42.5 kV
